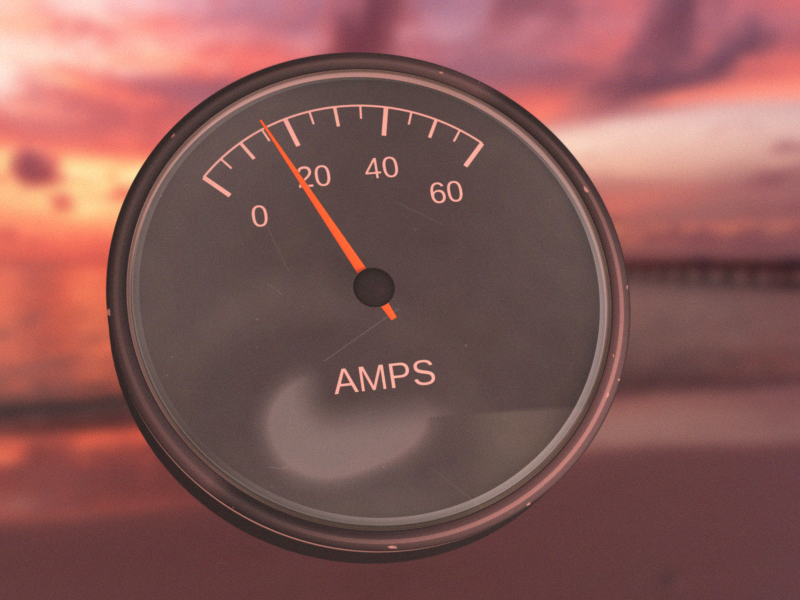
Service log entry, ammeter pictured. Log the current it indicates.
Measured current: 15 A
